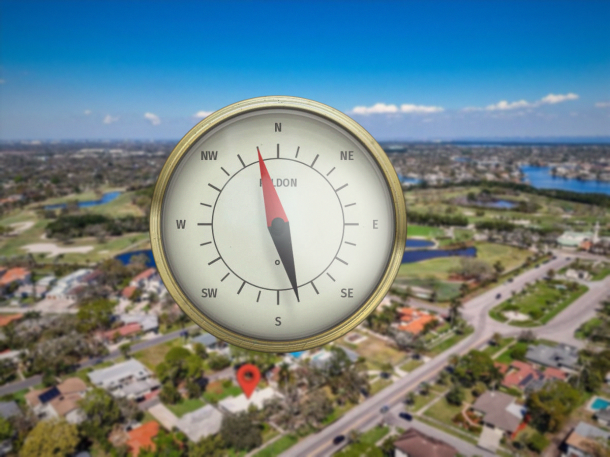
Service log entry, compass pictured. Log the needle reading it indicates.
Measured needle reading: 345 °
